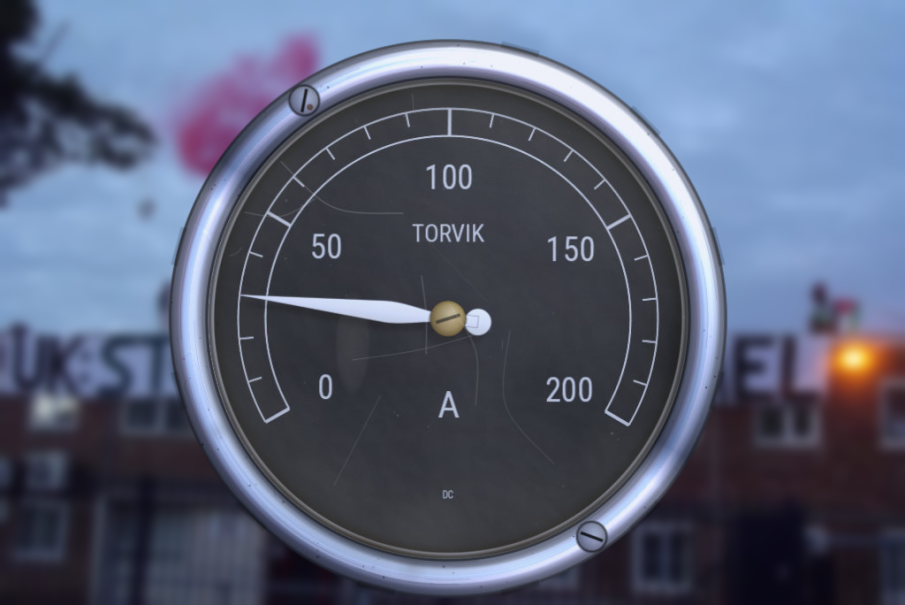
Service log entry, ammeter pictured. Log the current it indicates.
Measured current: 30 A
